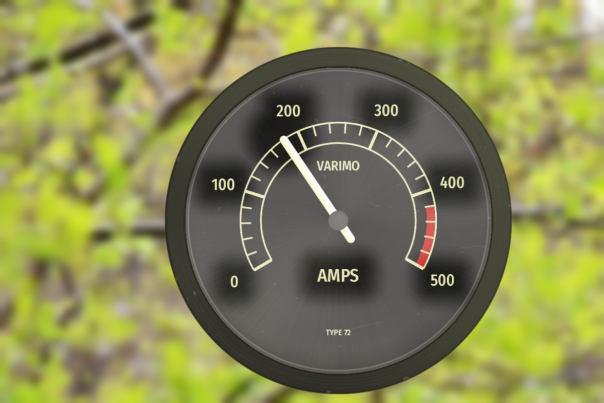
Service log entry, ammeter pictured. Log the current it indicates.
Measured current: 180 A
